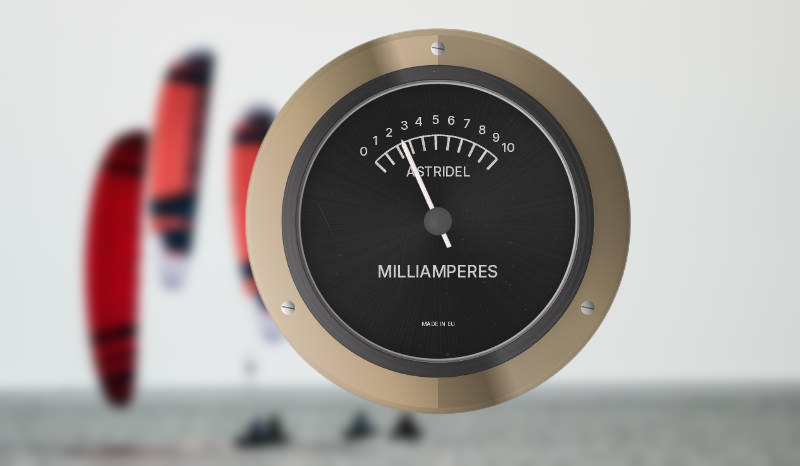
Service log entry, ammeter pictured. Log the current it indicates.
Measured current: 2.5 mA
